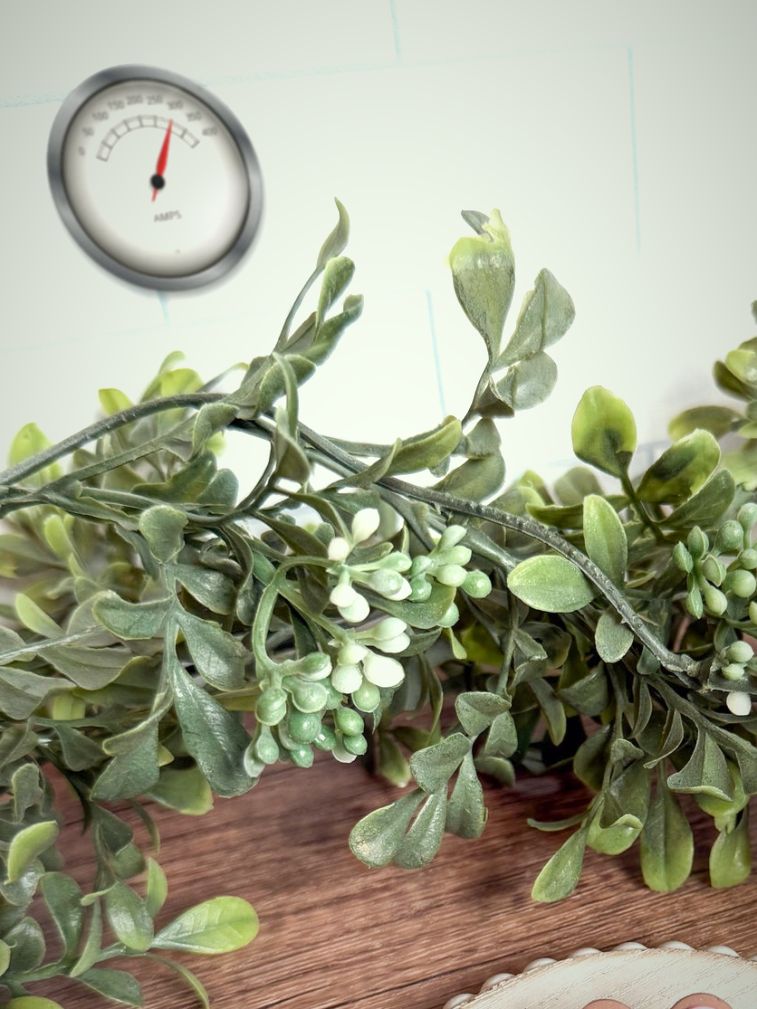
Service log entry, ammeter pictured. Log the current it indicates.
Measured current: 300 A
